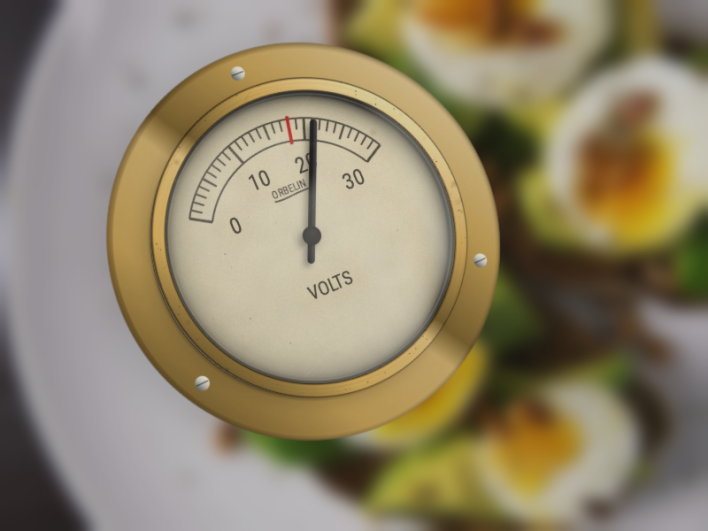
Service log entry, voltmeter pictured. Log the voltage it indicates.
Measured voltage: 21 V
